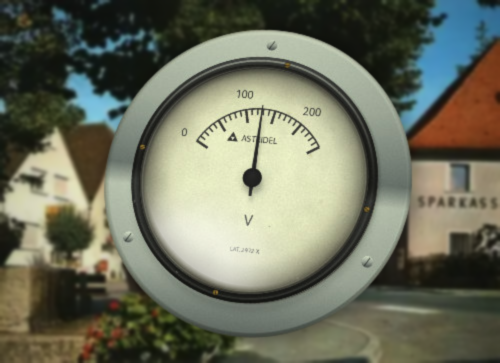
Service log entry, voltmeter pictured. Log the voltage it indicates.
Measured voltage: 130 V
